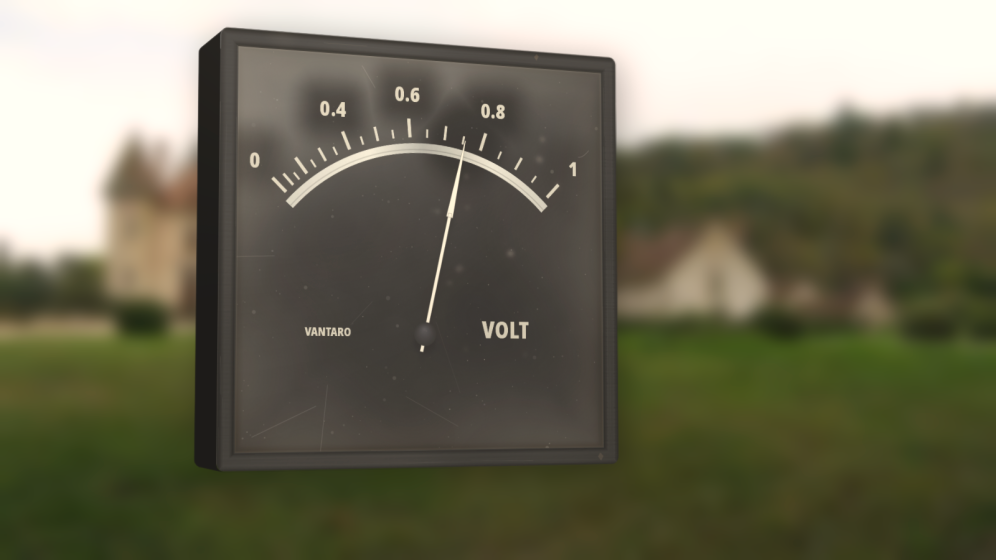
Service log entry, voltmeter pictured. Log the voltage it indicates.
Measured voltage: 0.75 V
